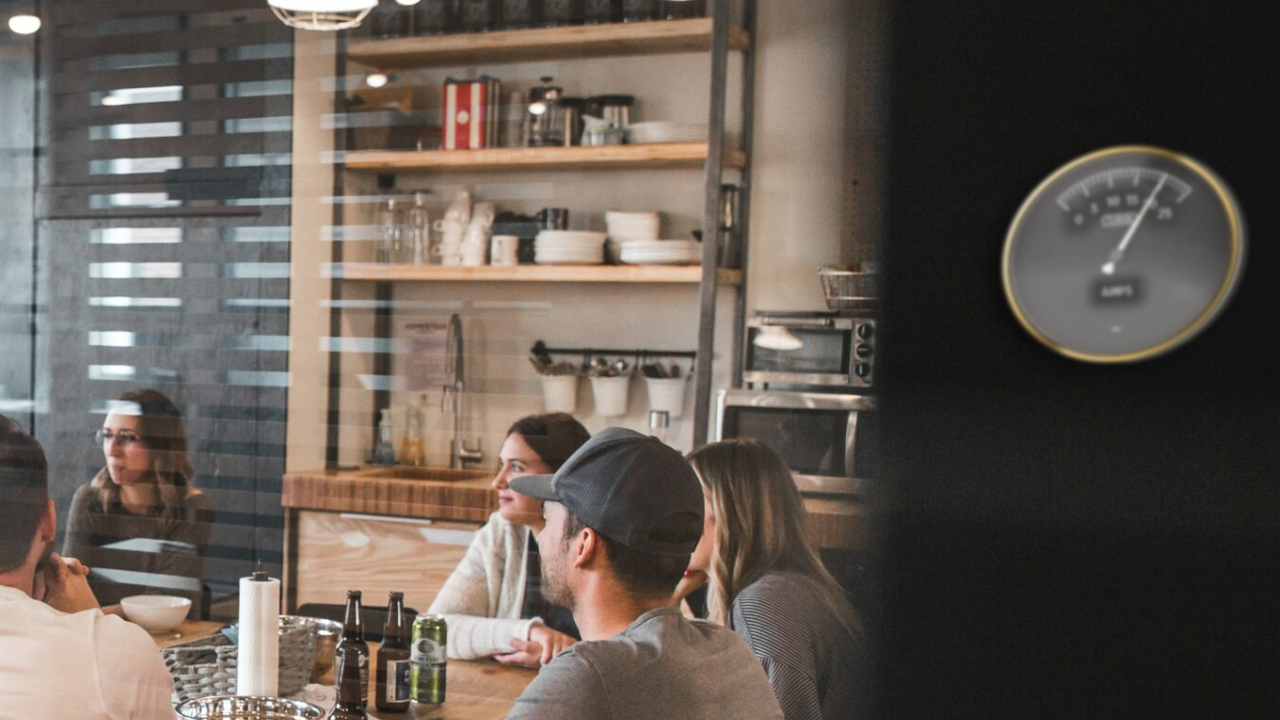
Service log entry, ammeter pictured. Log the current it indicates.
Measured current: 20 A
